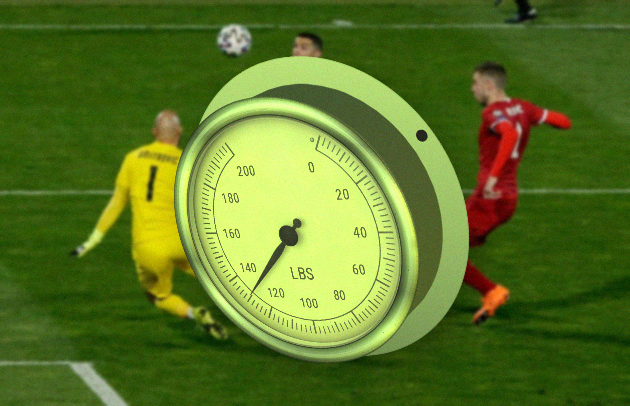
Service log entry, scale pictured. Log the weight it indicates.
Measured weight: 130 lb
